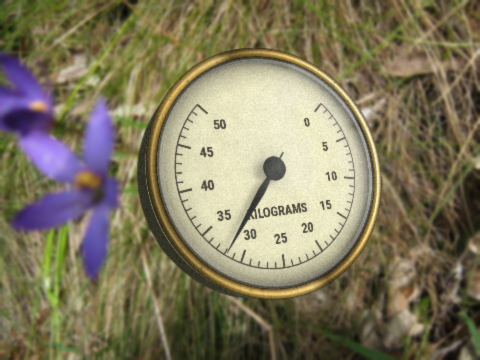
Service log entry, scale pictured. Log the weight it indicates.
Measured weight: 32 kg
